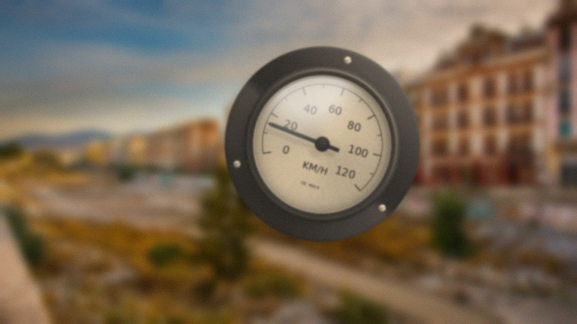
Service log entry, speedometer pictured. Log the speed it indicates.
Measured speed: 15 km/h
